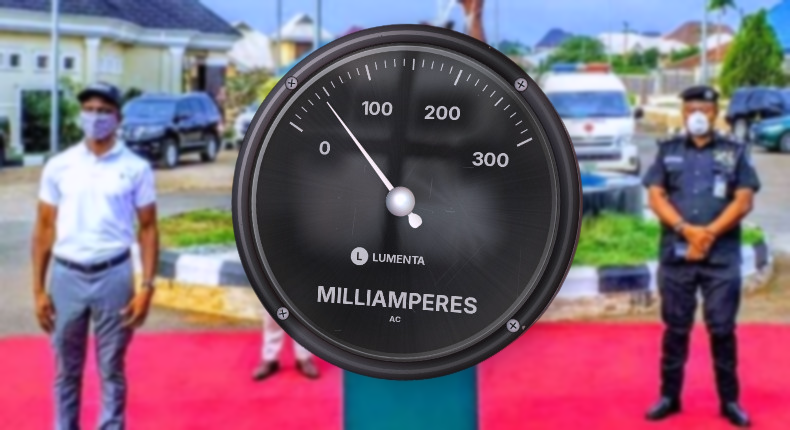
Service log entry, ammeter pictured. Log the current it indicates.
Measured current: 45 mA
